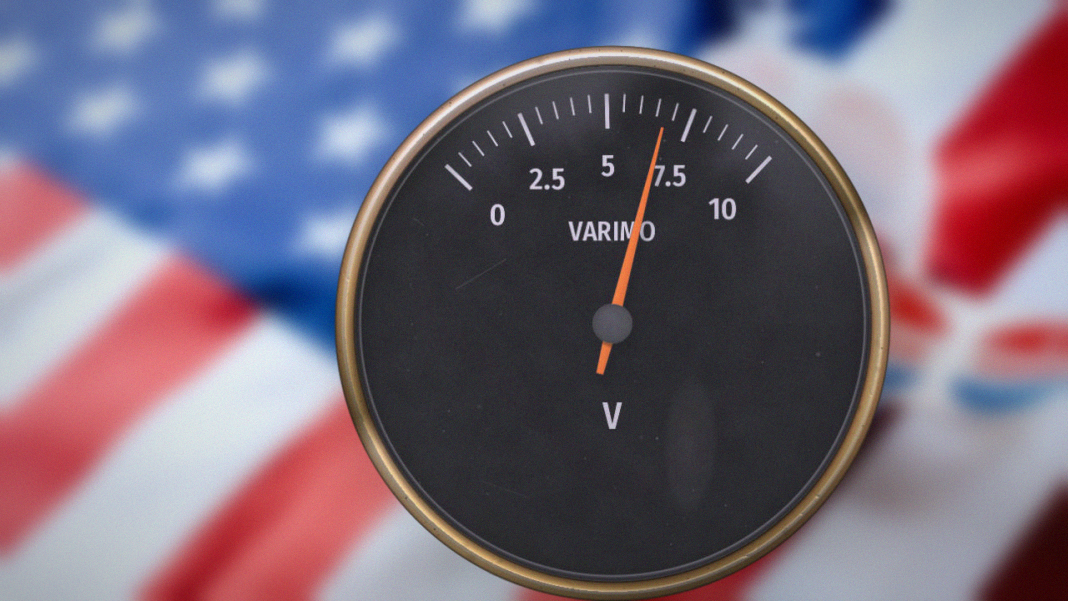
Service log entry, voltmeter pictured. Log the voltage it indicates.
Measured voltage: 6.75 V
